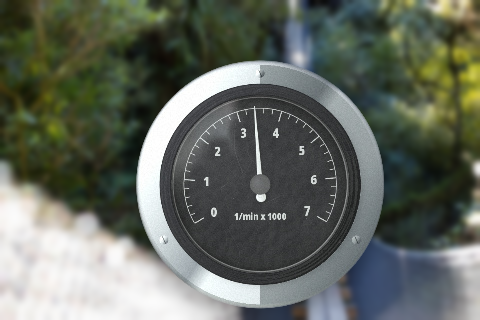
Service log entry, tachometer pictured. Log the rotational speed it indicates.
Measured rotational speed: 3400 rpm
